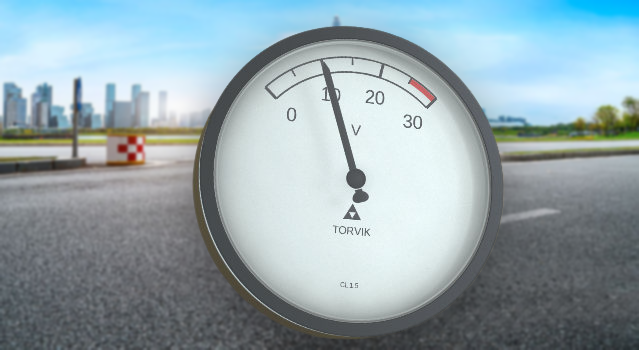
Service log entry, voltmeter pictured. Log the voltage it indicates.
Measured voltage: 10 V
